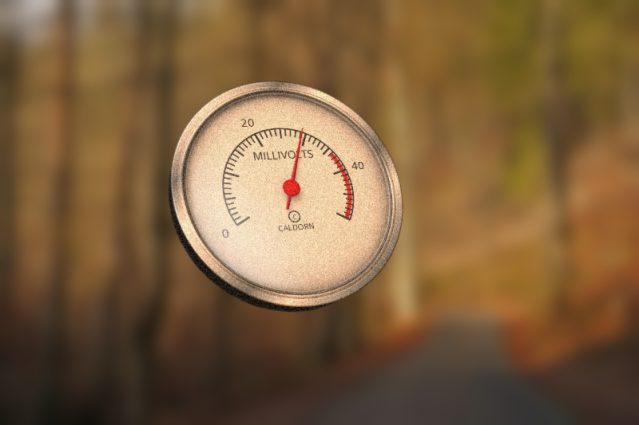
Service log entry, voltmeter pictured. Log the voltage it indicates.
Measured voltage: 29 mV
